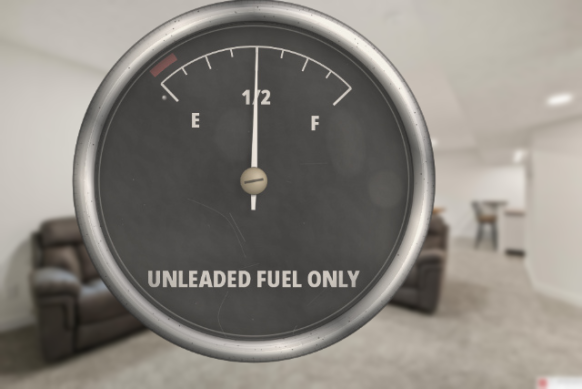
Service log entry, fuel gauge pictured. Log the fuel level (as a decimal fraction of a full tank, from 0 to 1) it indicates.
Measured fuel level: 0.5
